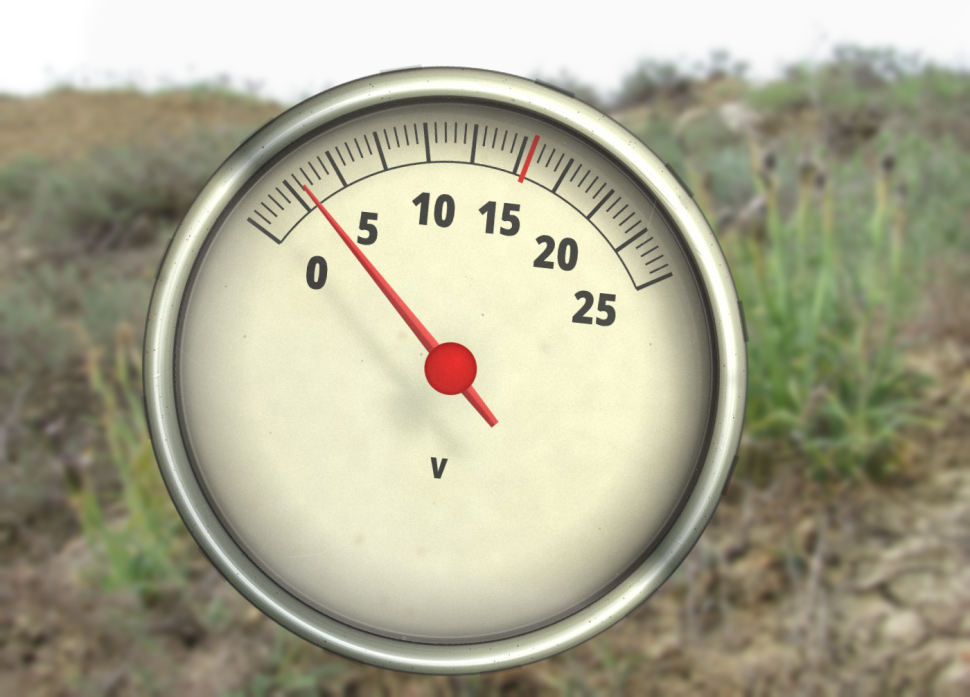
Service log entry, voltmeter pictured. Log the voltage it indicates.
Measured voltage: 3 V
